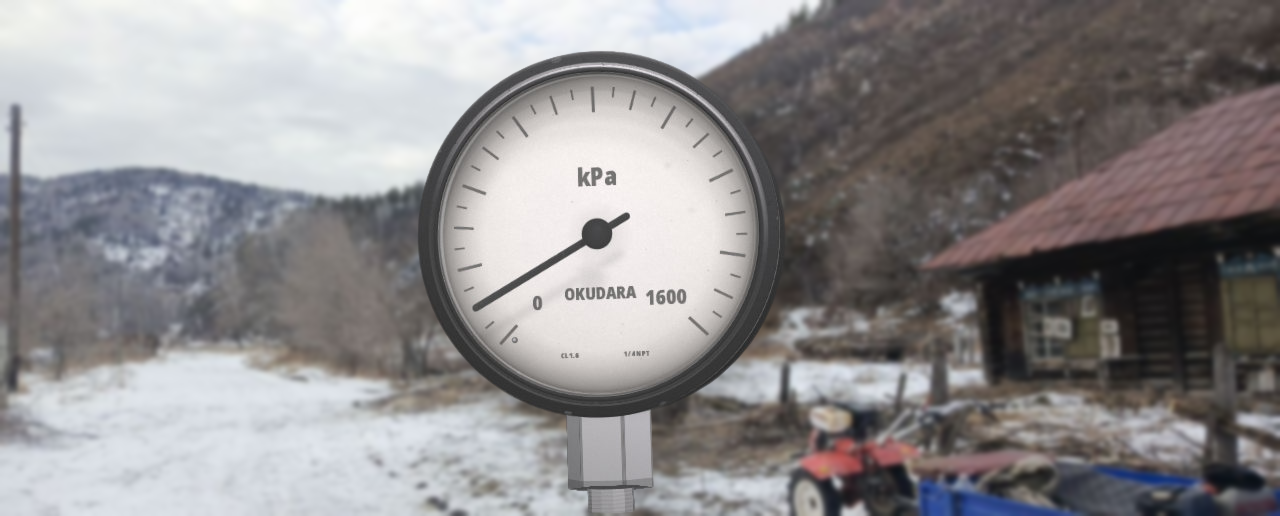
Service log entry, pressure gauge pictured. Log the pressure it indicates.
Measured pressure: 100 kPa
